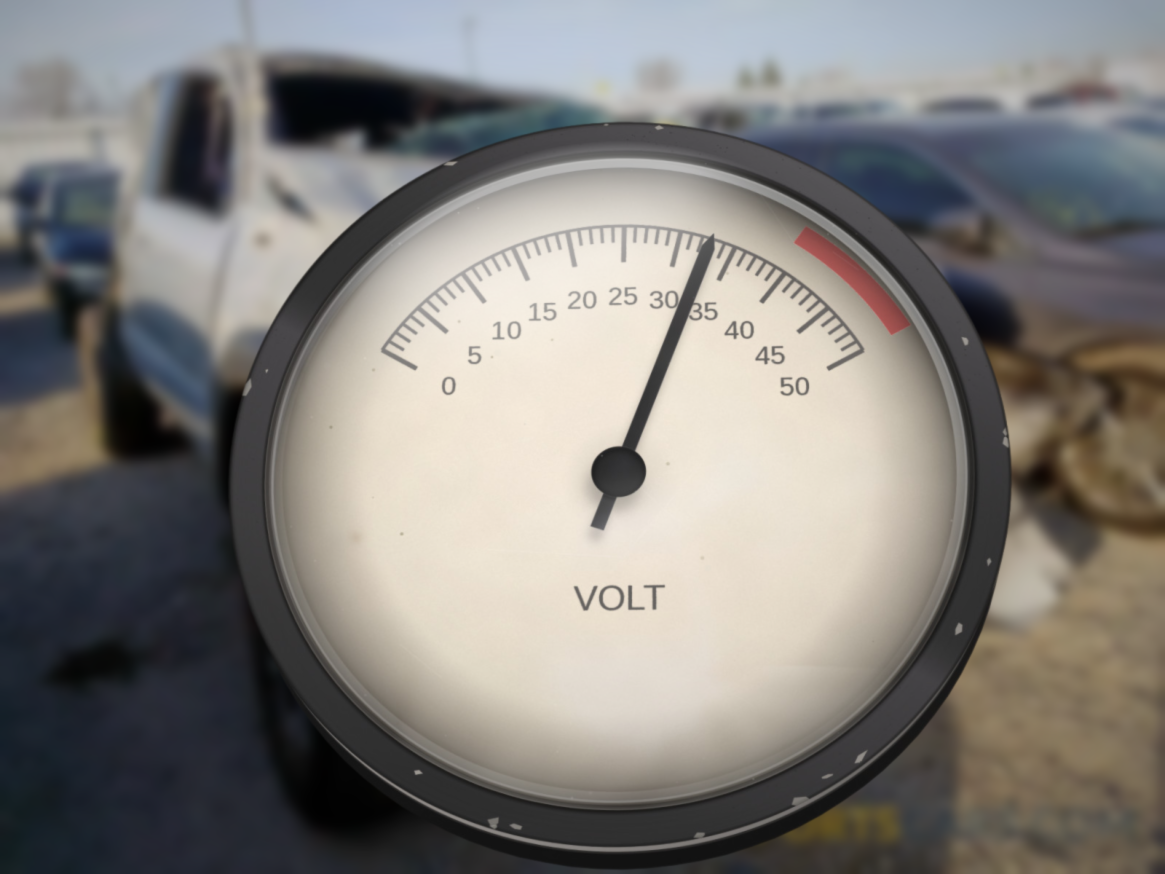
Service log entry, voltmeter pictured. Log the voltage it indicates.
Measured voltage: 33 V
